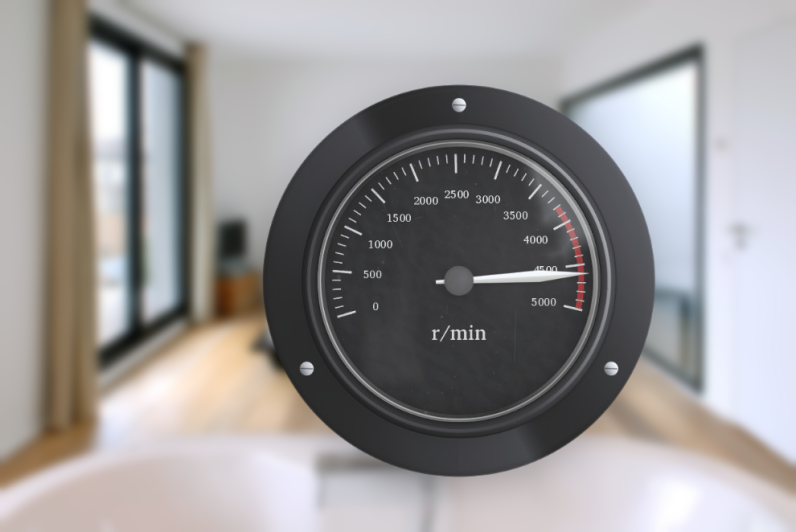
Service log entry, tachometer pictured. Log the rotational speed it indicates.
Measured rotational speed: 4600 rpm
